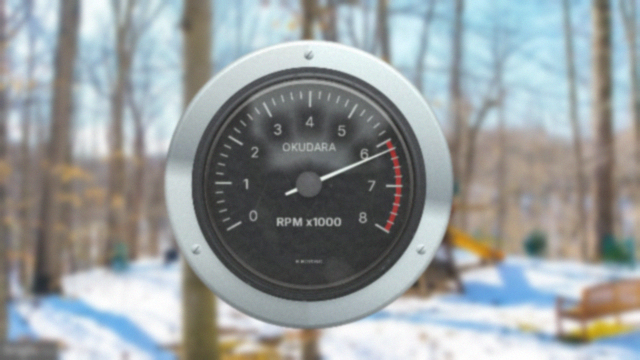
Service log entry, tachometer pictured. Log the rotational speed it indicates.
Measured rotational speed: 6200 rpm
